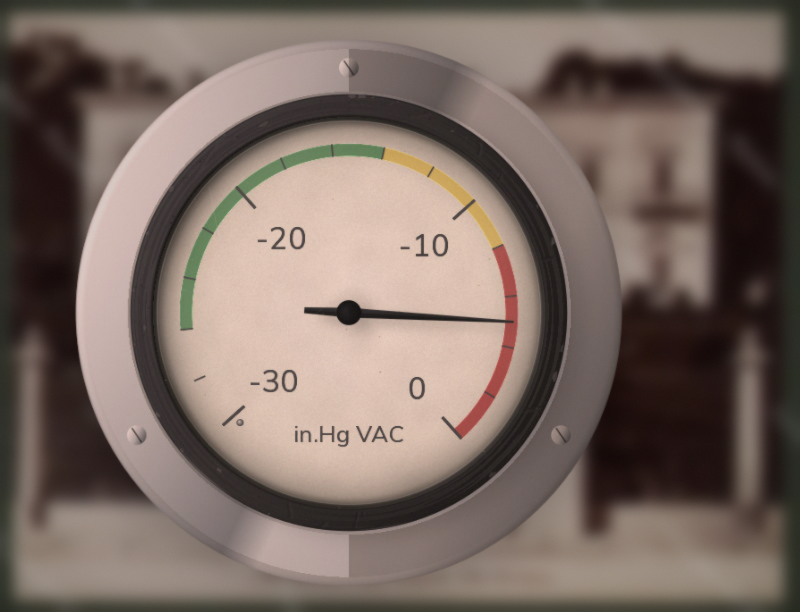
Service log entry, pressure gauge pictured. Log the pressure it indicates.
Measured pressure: -5 inHg
